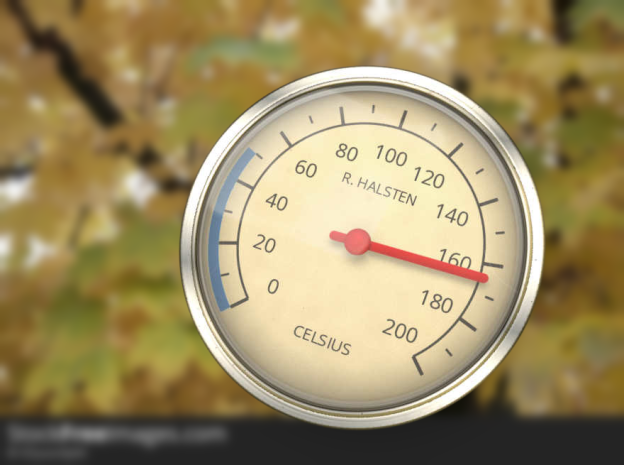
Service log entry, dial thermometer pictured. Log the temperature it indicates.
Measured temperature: 165 °C
